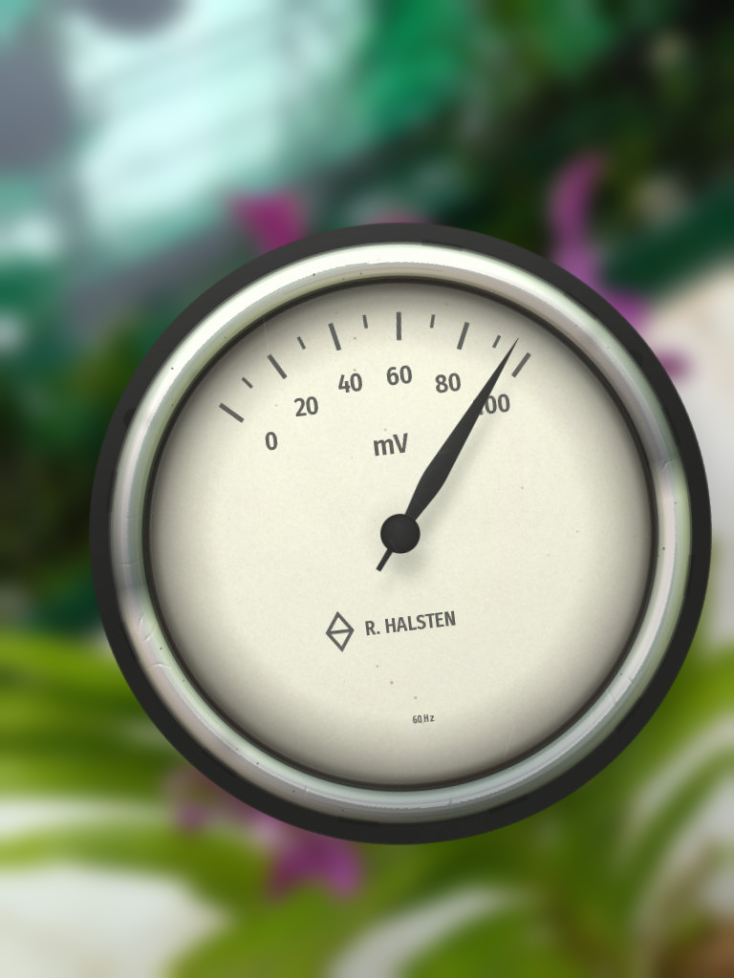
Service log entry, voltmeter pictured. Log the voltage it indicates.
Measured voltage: 95 mV
